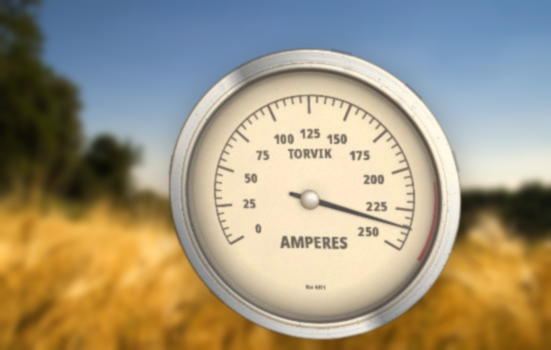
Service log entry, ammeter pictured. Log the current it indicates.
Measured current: 235 A
